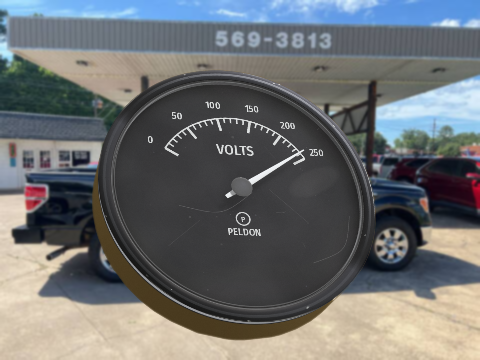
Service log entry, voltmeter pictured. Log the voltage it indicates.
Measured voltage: 240 V
